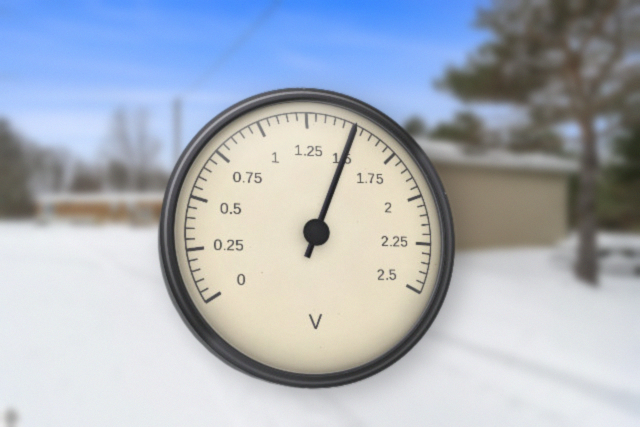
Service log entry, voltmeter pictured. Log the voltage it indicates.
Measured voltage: 1.5 V
